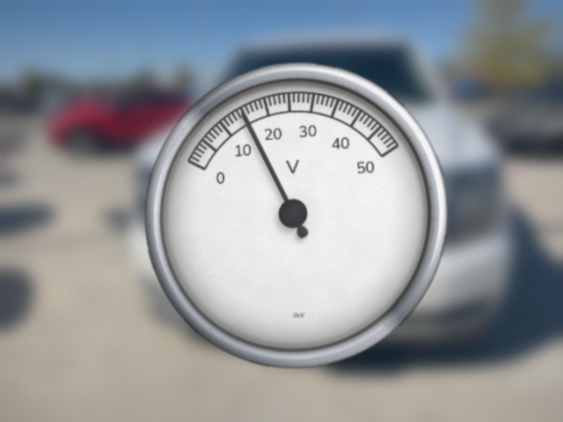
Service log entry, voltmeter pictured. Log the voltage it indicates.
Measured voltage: 15 V
